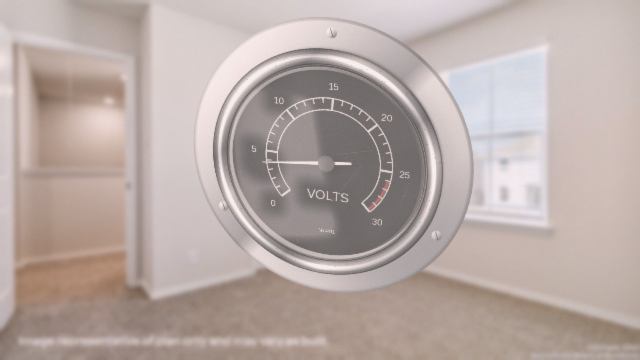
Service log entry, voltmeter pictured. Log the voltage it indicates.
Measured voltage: 4 V
